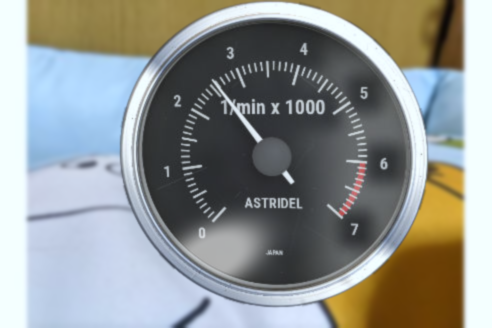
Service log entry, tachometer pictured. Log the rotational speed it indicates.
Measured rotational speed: 2600 rpm
